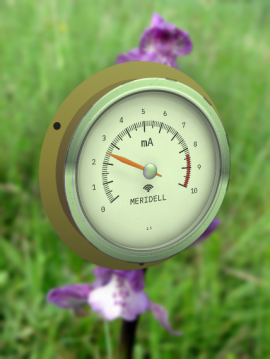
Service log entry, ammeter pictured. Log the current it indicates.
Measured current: 2.5 mA
